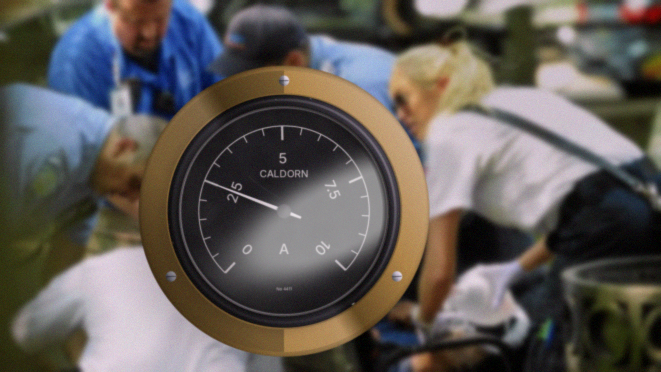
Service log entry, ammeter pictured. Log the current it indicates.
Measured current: 2.5 A
